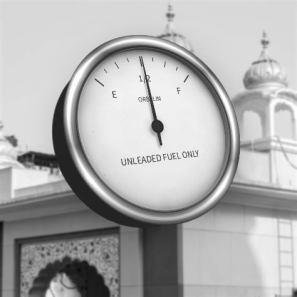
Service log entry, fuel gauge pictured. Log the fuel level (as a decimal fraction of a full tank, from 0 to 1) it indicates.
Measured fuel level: 0.5
